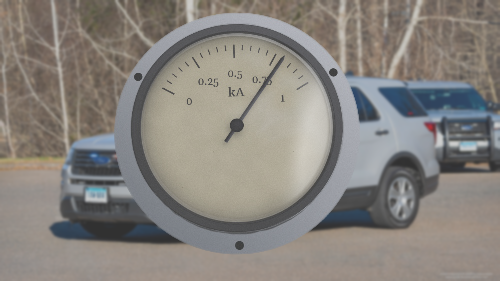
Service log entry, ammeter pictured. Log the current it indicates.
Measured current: 0.8 kA
